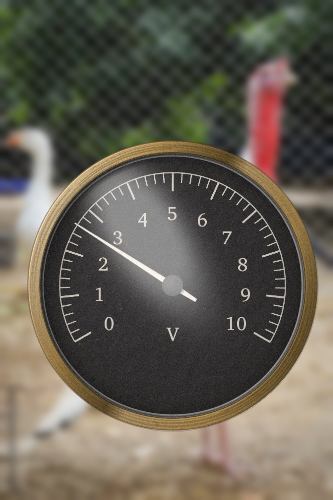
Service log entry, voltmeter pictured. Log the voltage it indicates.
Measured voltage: 2.6 V
